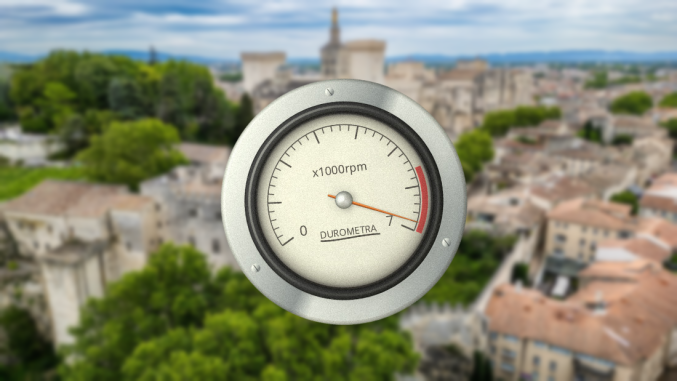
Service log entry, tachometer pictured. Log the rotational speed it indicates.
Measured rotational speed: 6800 rpm
